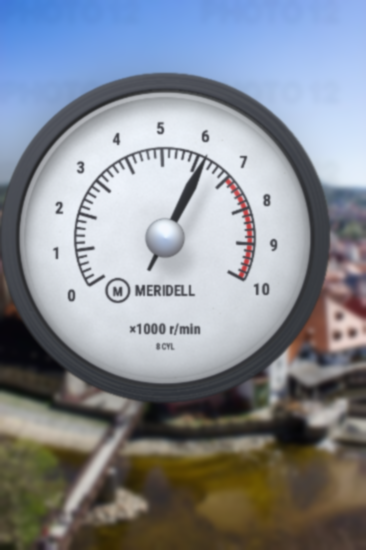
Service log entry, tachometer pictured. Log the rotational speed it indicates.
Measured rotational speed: 6200 rpm
